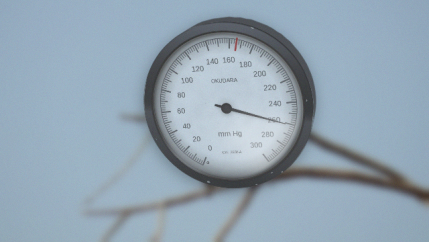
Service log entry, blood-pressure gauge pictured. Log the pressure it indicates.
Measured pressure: 260 mmHg
